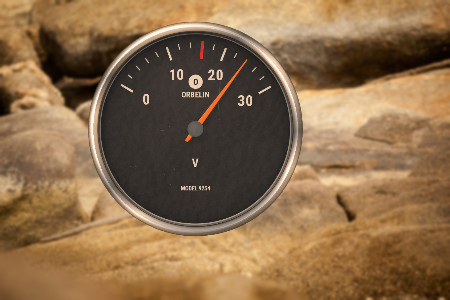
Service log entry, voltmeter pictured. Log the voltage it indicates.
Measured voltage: 24 V
